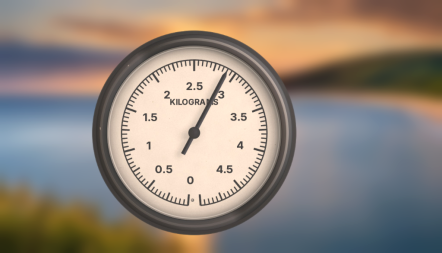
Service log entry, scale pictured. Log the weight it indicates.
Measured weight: 2.9 kg
